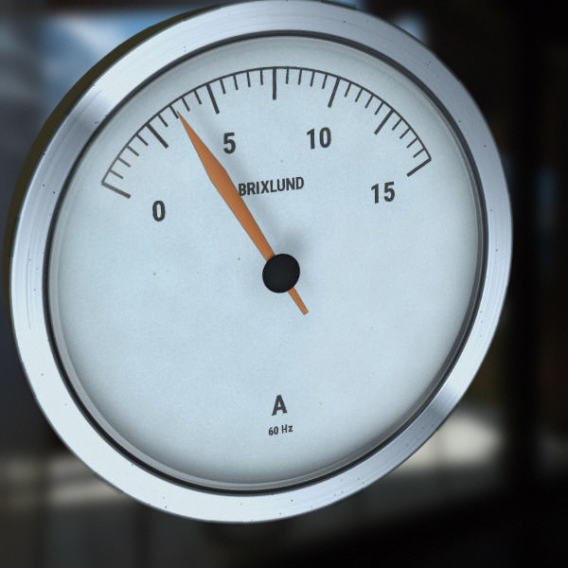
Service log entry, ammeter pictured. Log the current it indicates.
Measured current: 3.5 A
